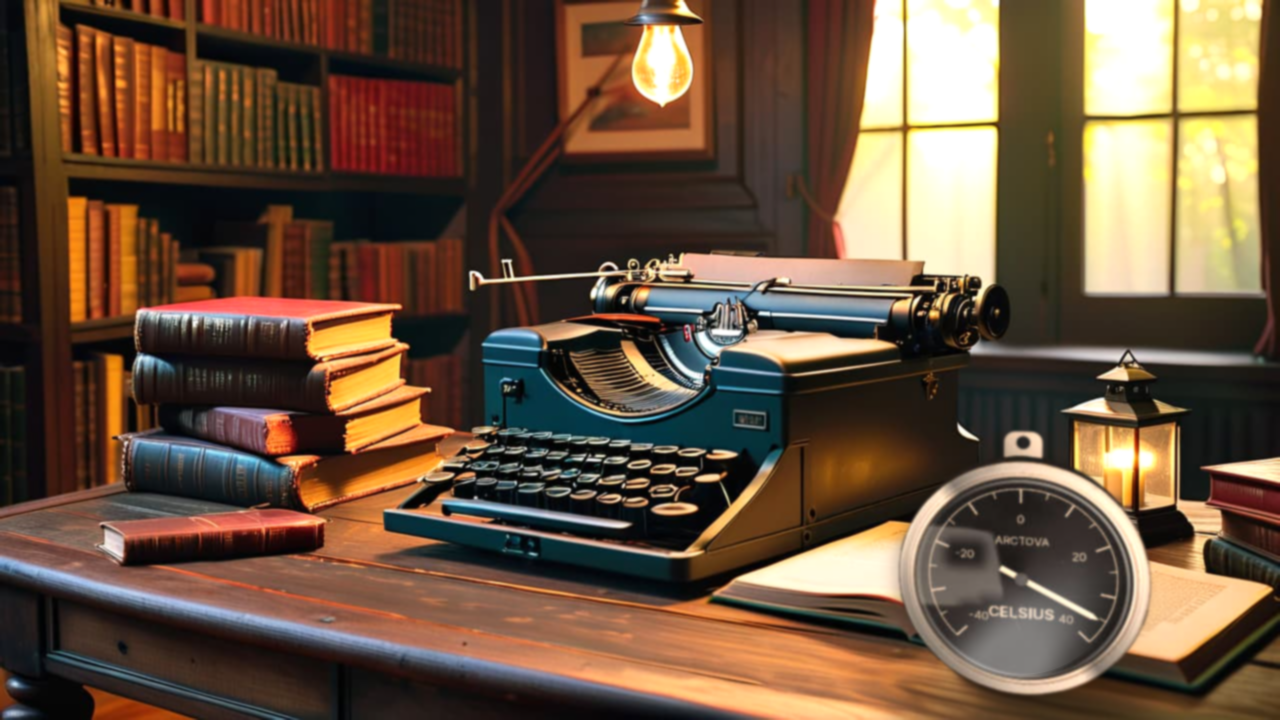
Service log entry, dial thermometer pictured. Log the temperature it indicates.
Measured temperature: 35 °C
